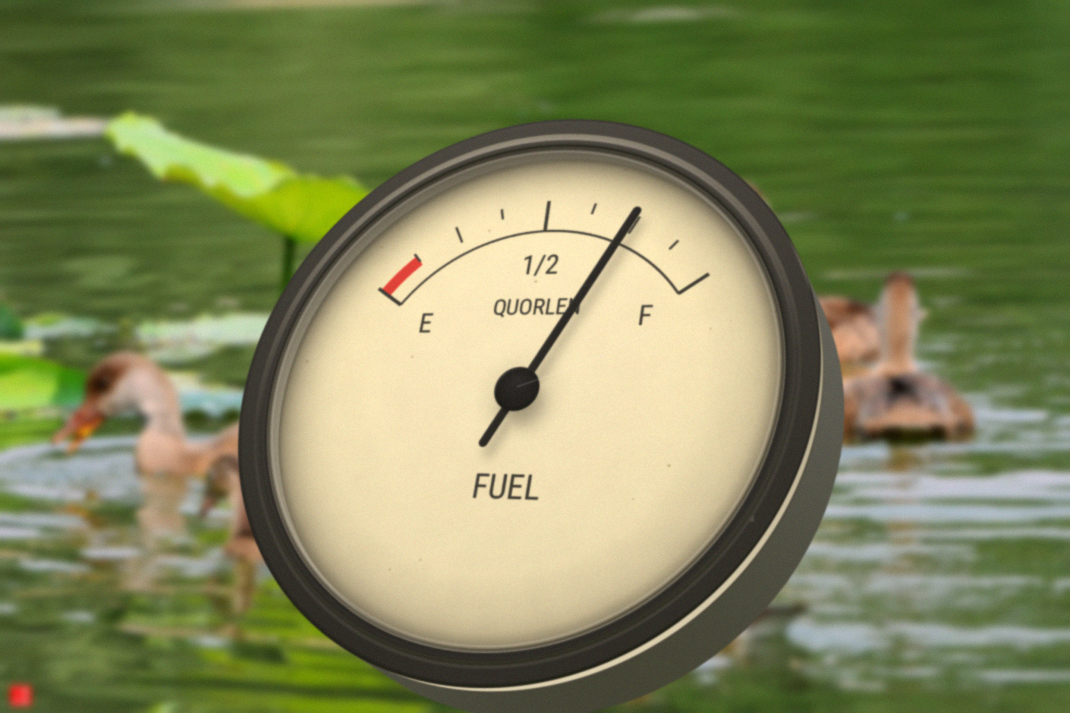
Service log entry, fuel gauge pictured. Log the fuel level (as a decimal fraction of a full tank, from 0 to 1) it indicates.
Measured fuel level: 0.75
